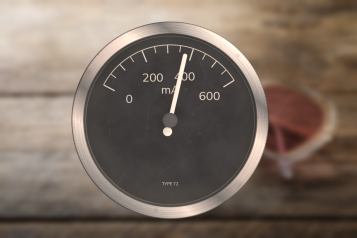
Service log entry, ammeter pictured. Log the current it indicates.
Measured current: 375 mA
